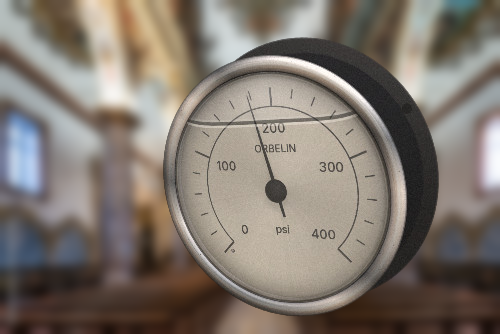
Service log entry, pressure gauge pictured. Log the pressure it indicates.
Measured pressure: 180 psi
